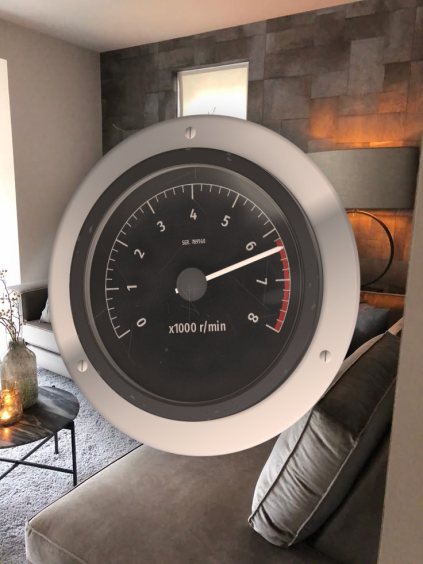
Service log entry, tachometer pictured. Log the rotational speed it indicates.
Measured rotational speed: 6400 rpm
